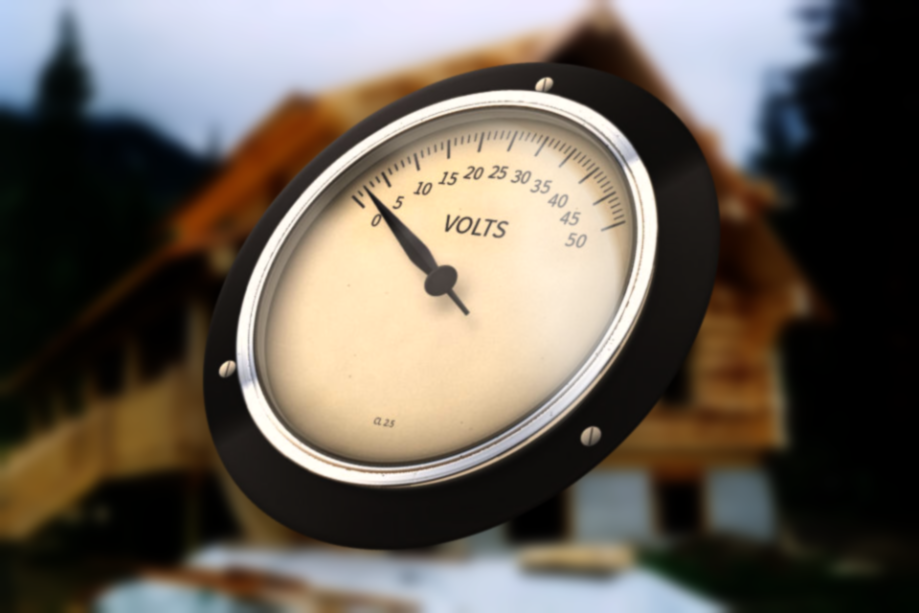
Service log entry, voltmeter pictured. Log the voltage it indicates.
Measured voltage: 2 V
